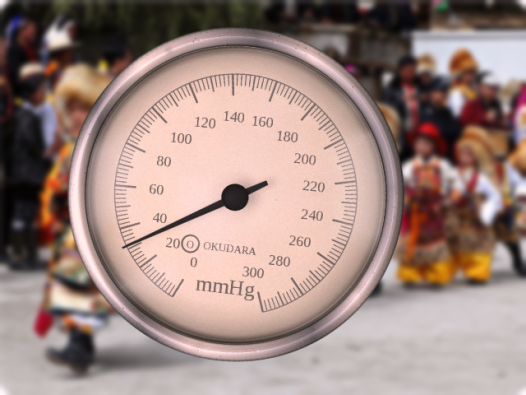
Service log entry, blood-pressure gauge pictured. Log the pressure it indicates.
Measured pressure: 32 mmHg
